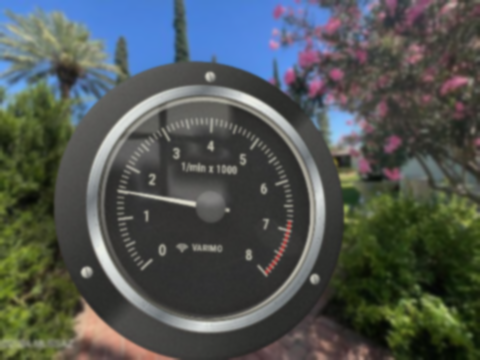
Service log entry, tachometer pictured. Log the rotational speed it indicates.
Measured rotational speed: 1500 rpm
